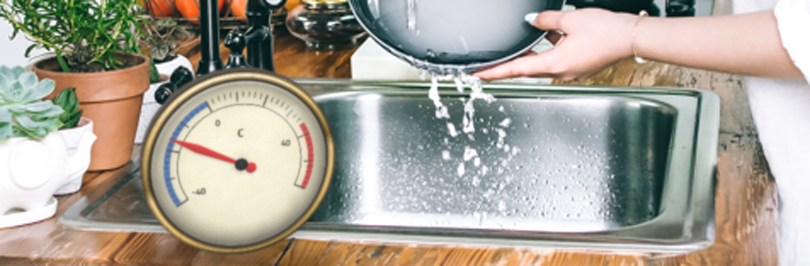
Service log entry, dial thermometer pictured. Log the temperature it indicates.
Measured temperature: -16 °C
